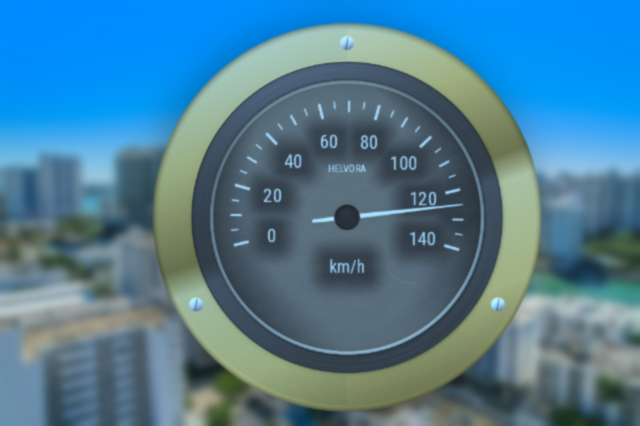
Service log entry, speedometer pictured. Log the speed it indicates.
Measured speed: 125 km/h
